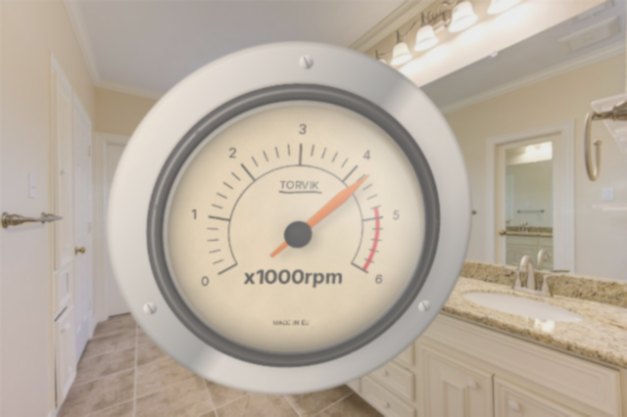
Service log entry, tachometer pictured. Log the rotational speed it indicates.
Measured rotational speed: 4200 rpm
